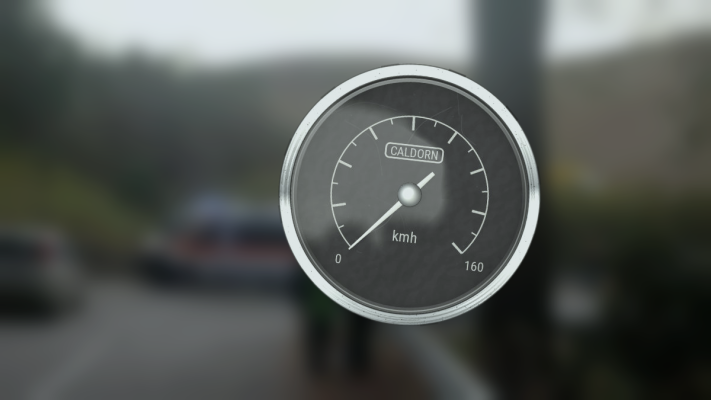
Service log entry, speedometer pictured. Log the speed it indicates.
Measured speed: 0 km/h
